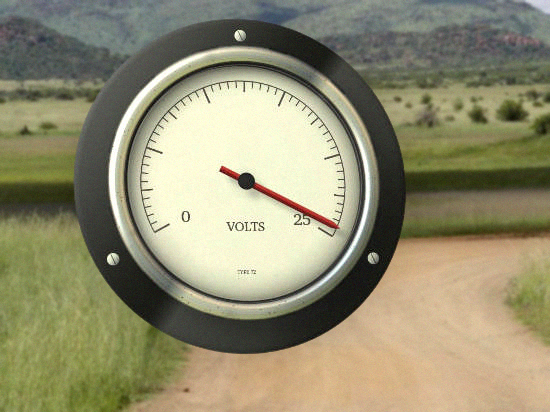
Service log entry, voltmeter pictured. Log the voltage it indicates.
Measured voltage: 24.5 V
